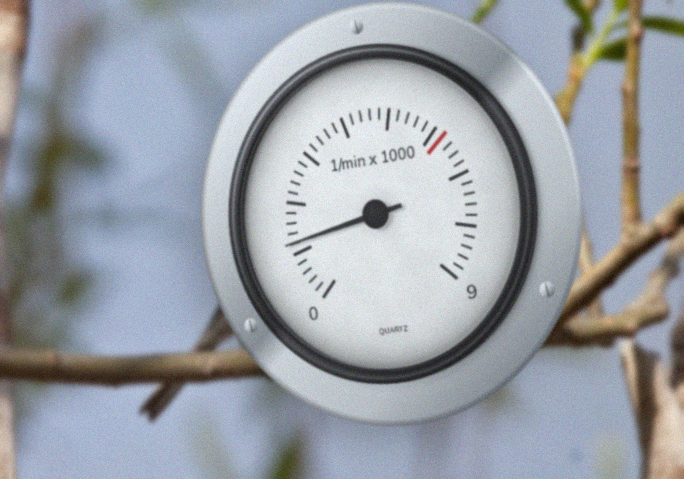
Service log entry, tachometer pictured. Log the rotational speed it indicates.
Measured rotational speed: 1200 rpm
